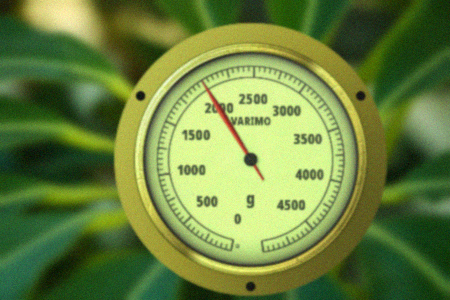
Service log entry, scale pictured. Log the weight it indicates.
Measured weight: 2000 g
